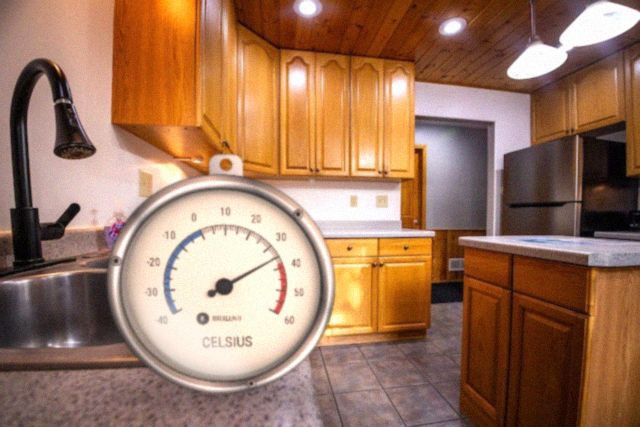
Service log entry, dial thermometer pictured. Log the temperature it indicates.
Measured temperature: 35 °C
